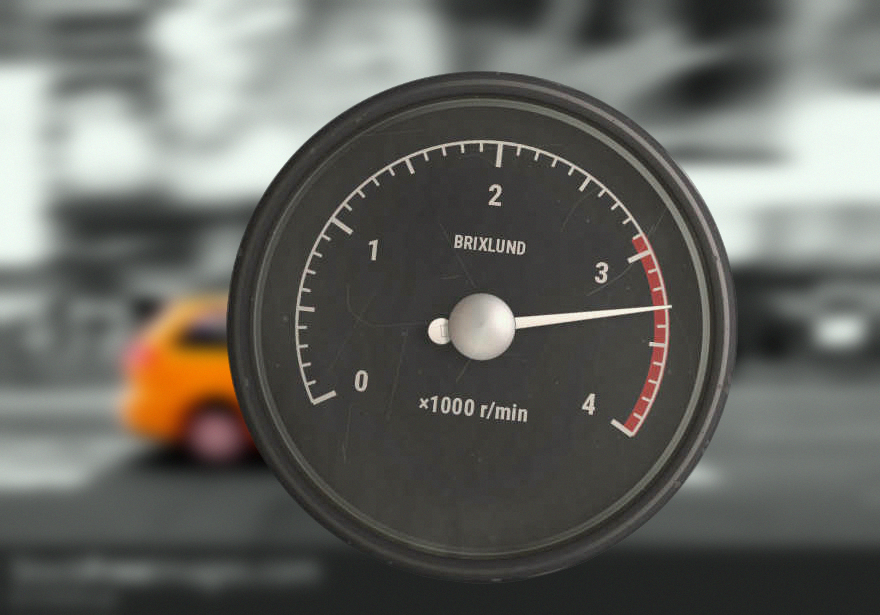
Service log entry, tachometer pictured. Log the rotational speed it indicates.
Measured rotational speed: 3300 rpm
